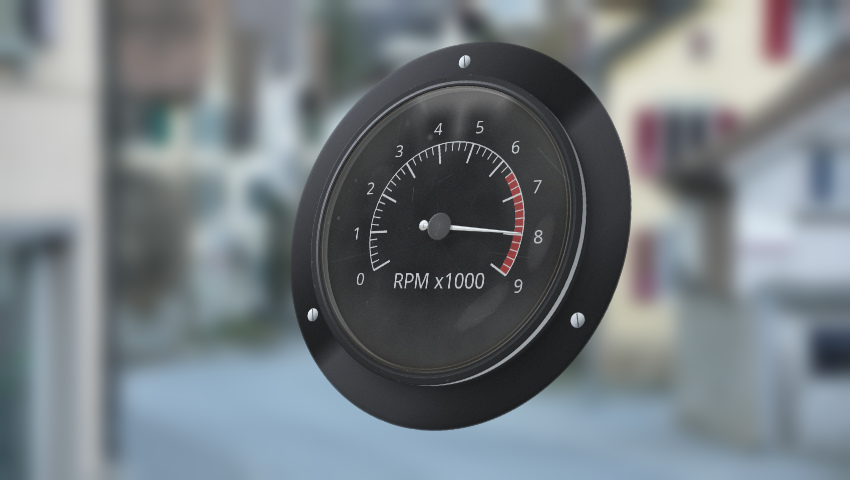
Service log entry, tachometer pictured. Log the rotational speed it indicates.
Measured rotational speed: 8000 rpm
